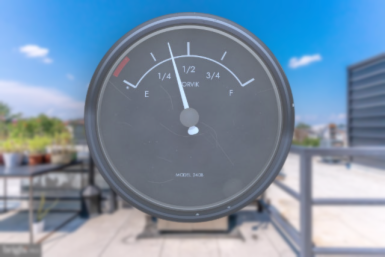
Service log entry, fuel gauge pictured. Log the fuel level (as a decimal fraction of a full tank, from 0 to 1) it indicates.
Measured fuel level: 0.375
